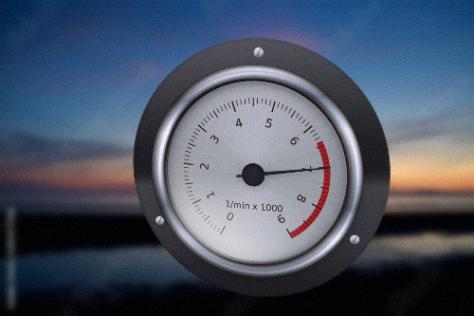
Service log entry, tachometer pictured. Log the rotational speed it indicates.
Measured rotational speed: 7000 rpm
